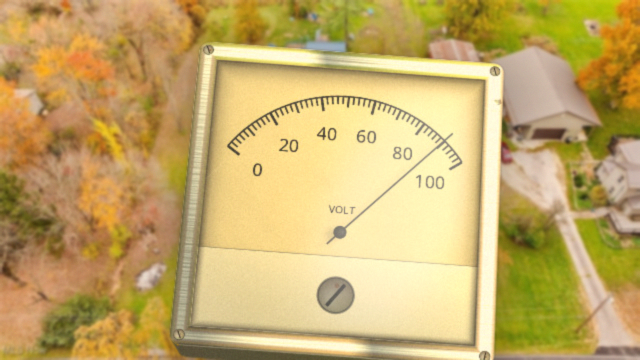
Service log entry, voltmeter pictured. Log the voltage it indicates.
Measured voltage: 90 V
